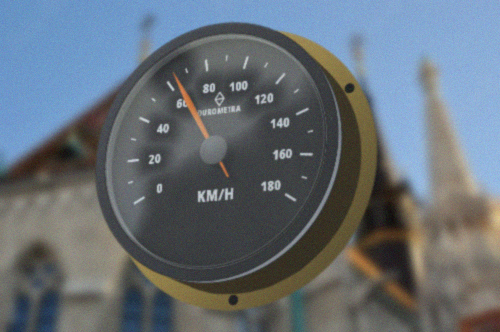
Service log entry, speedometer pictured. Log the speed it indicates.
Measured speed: 65 km/h
